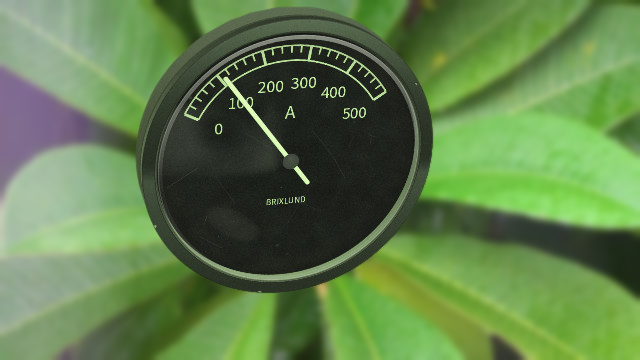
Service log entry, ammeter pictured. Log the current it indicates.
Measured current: 110 A
